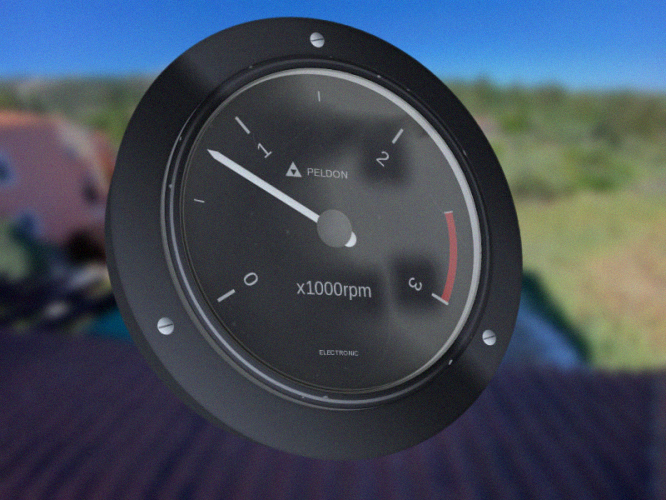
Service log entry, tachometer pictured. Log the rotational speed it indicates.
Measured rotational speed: 750 rpm
